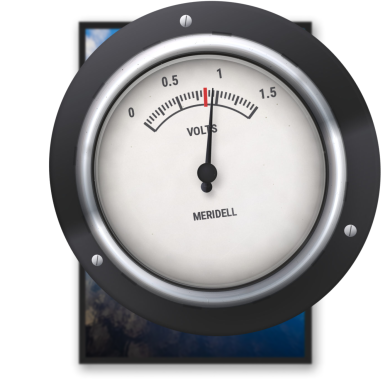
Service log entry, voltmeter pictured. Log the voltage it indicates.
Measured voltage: 0.95 V
